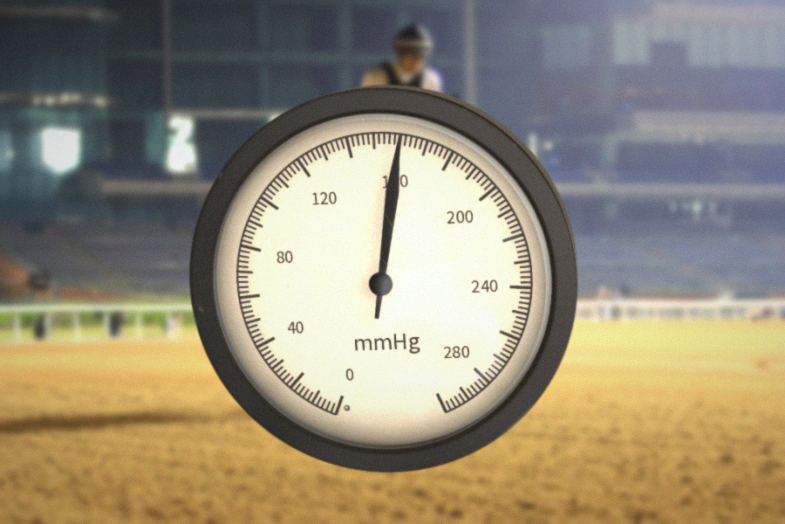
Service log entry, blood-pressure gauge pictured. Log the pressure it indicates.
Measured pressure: 160 mmHg
